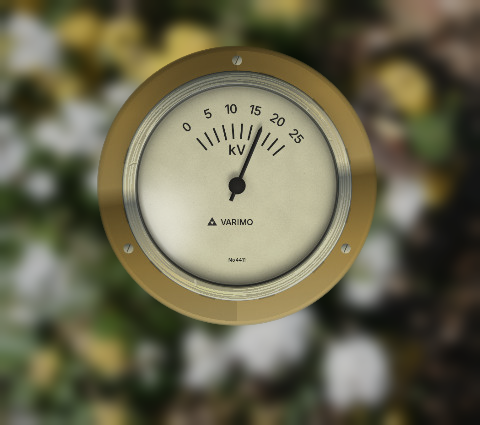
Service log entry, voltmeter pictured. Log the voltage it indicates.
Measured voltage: 17.5 kV
